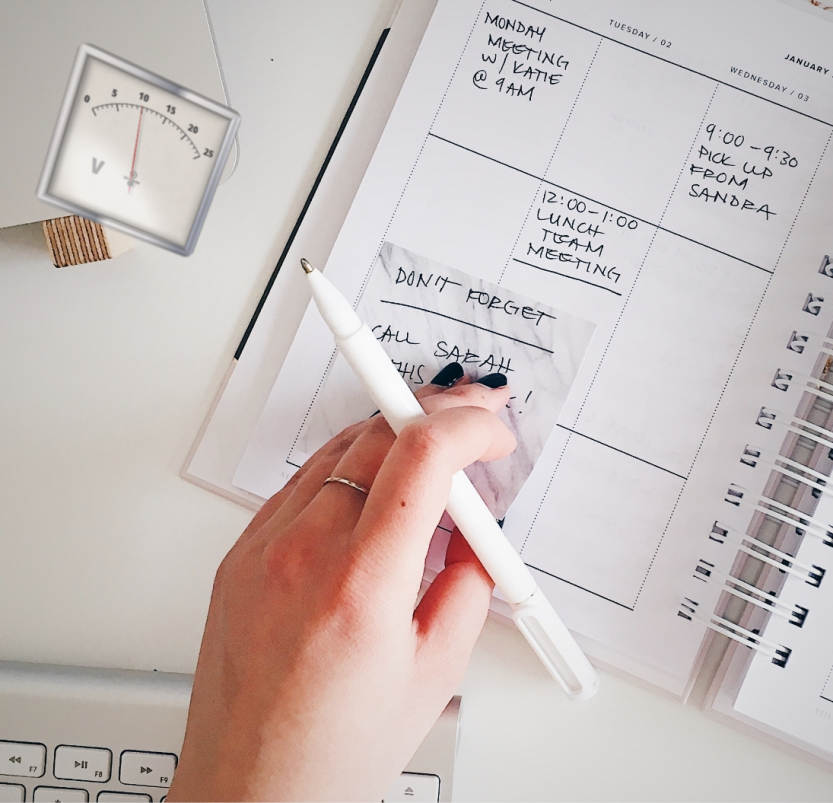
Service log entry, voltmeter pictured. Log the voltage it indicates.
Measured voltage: 10 V
